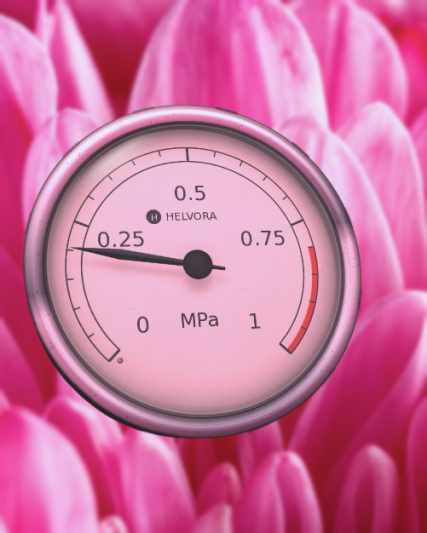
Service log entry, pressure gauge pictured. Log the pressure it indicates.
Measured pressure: 0.2 MPa
